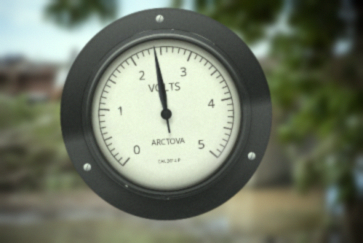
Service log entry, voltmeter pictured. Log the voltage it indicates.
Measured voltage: 2.4 V
